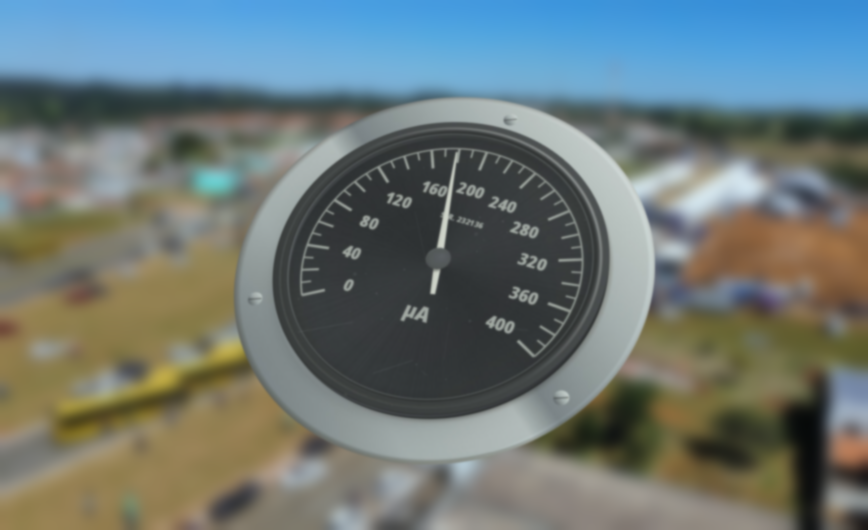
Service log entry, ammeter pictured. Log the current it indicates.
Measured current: 180 µA
